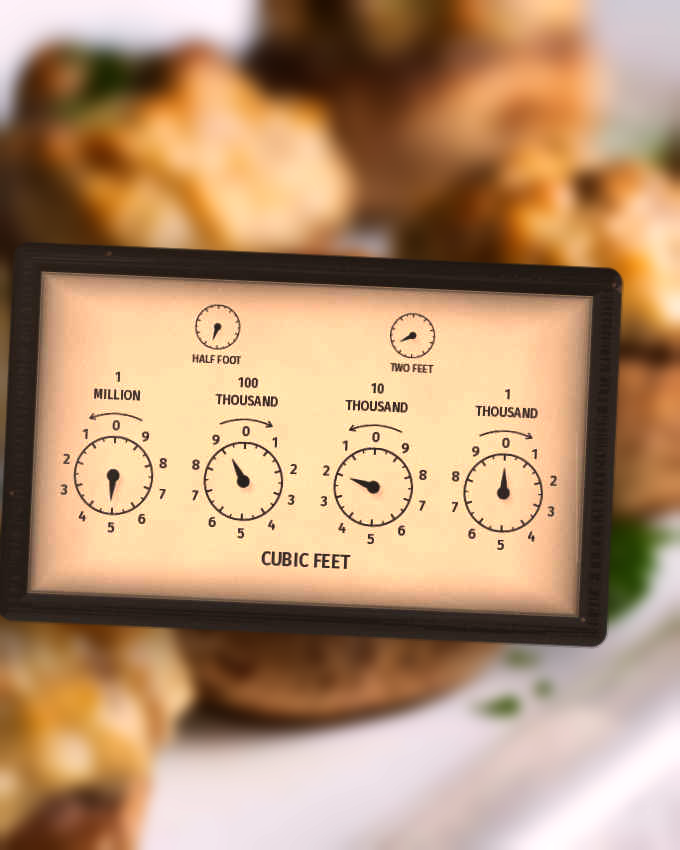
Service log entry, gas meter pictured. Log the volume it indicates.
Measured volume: 492000 ft³
